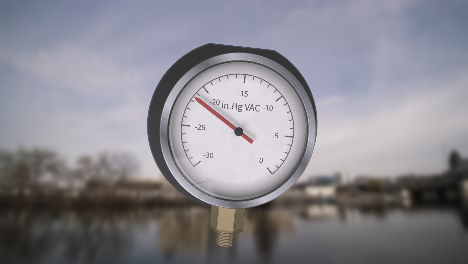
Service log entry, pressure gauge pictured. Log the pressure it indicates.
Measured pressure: -21.5 inHg
